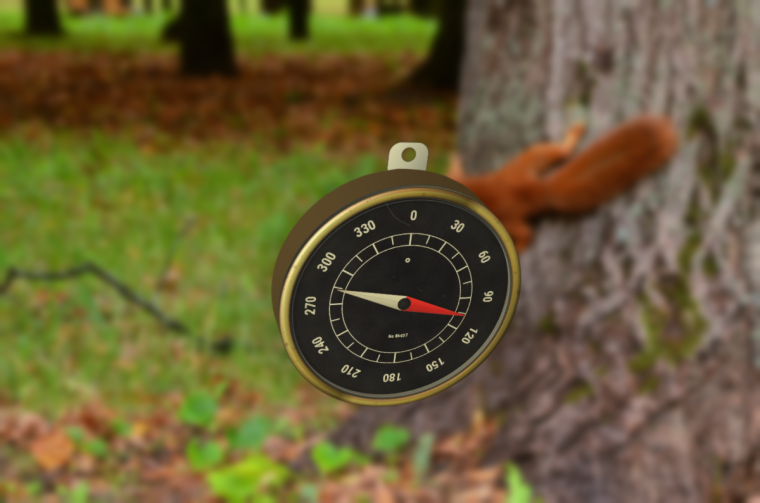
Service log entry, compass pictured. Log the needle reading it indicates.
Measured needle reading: 105 °
